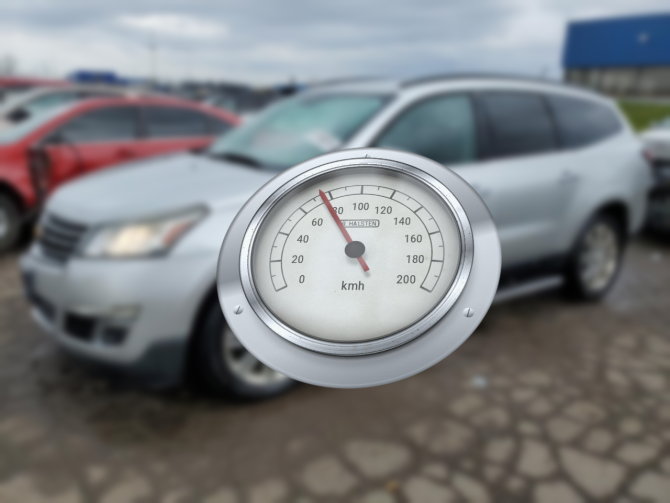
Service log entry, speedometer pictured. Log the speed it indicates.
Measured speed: 75 km/h
